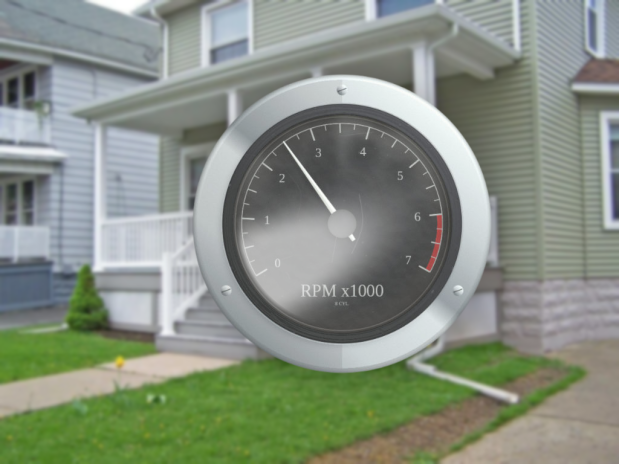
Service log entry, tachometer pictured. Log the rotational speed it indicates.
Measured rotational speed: 2500 rpm
